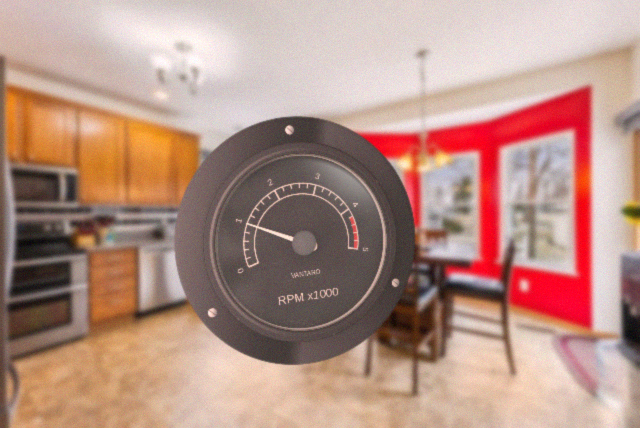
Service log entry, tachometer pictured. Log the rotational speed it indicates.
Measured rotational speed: 1000 rpm
